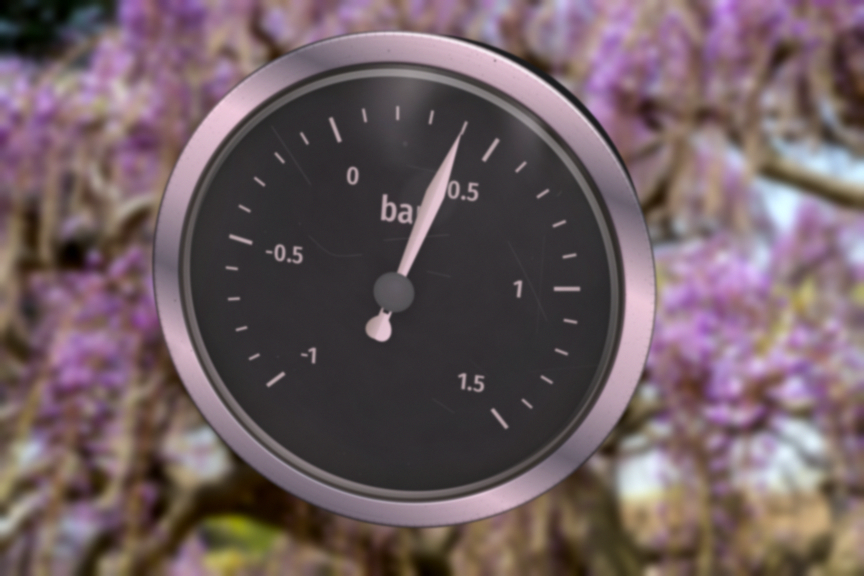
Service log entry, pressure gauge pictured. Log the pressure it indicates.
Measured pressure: 0.4 bar
